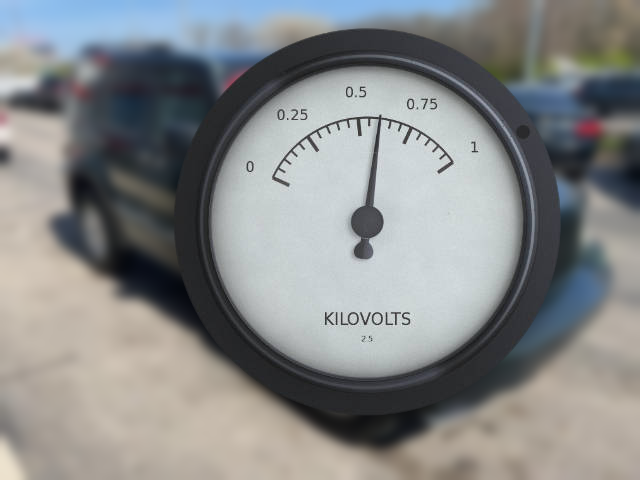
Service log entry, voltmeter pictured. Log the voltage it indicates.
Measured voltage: 0.6 kV
